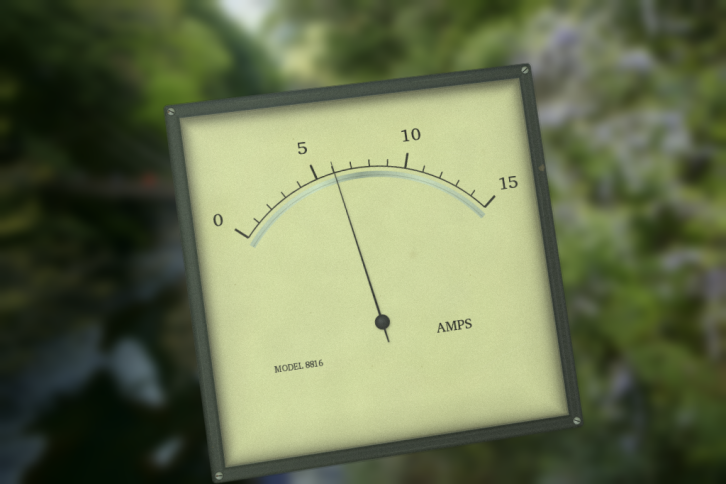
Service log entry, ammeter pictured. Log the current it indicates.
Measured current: 6 A
